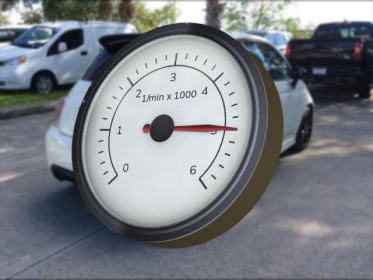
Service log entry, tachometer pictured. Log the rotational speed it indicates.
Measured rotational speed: 5000 rpm
